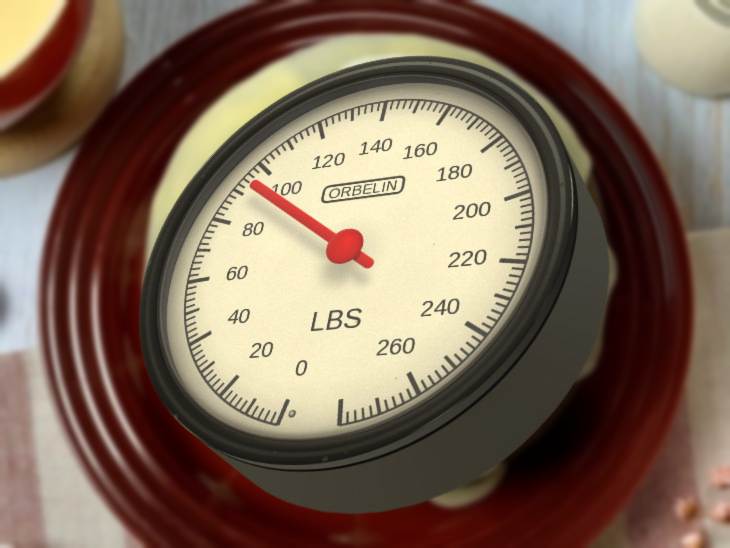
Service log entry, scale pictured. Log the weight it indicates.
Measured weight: 94 lb
